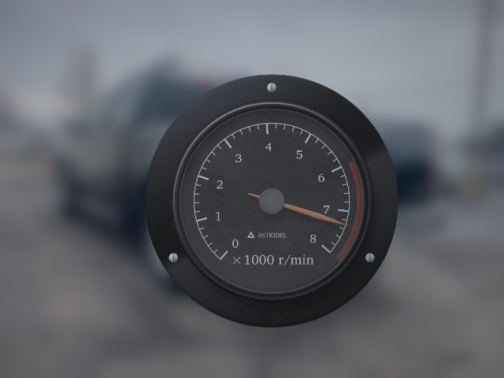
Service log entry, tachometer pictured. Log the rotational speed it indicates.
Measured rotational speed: 7300 rpm
